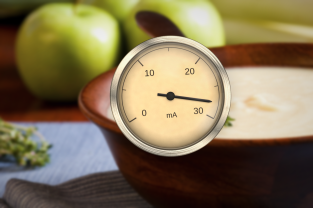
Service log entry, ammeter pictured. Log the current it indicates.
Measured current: 27.5 mA
